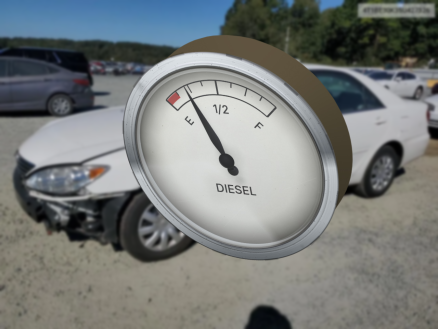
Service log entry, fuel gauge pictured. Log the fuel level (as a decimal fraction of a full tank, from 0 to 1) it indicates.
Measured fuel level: 0.25
